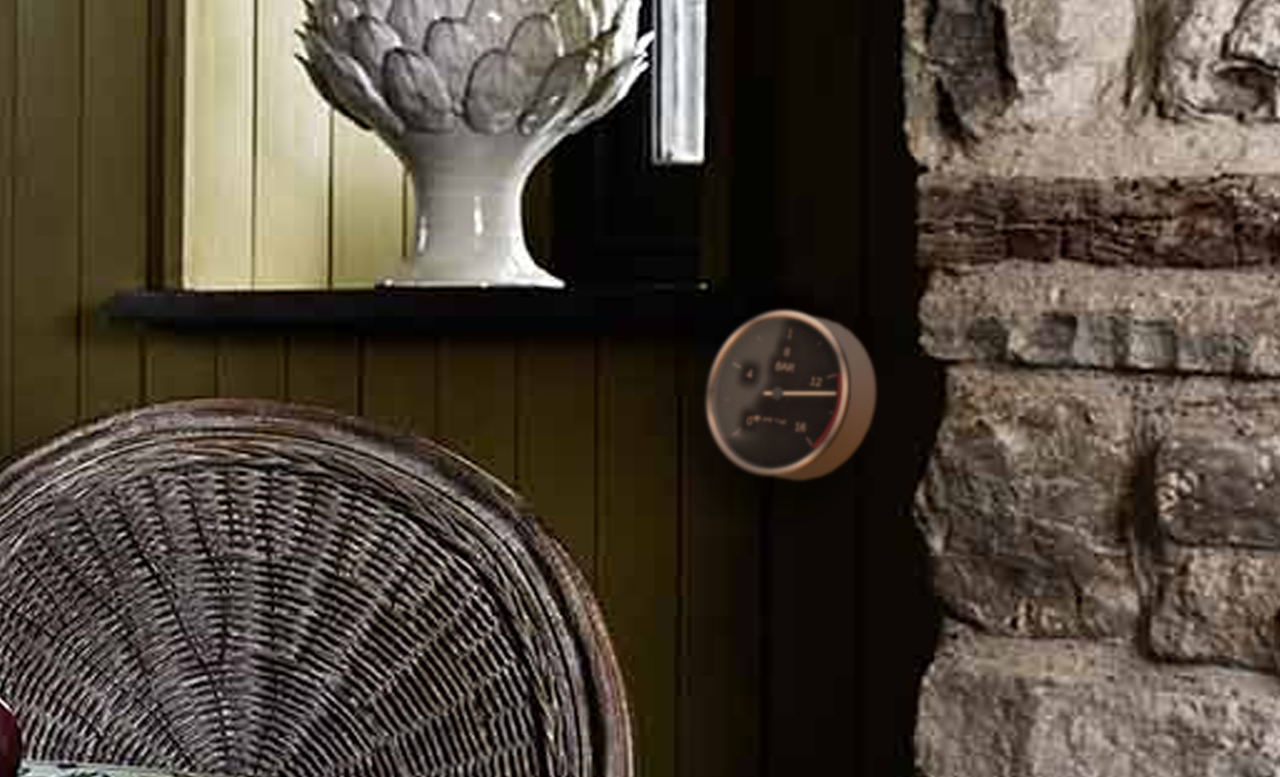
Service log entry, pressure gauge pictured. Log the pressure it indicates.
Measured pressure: 13 bar
